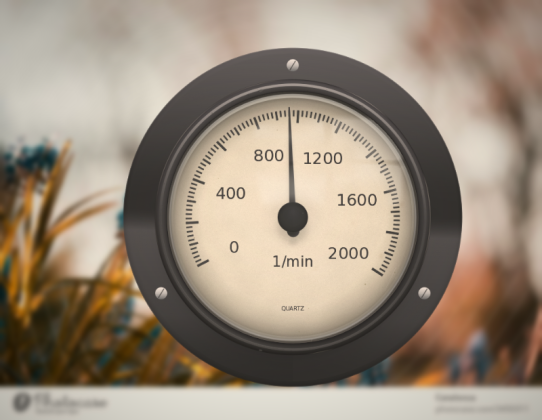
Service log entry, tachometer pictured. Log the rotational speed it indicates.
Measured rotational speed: 960 rpm
